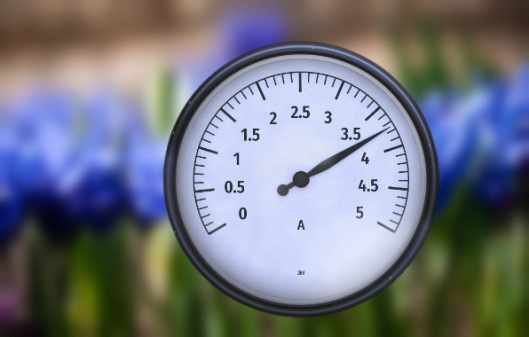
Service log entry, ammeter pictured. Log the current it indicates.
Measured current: 3.75 A
